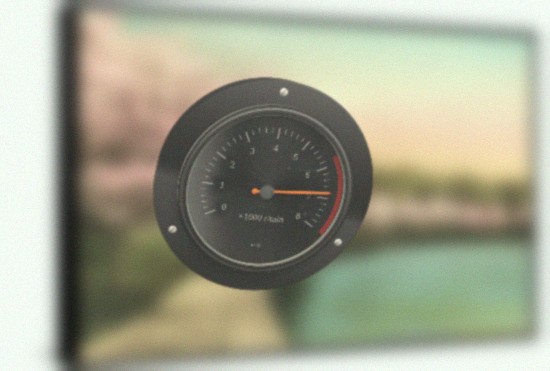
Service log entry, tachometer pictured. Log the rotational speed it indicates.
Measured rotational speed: 6800 rpm
